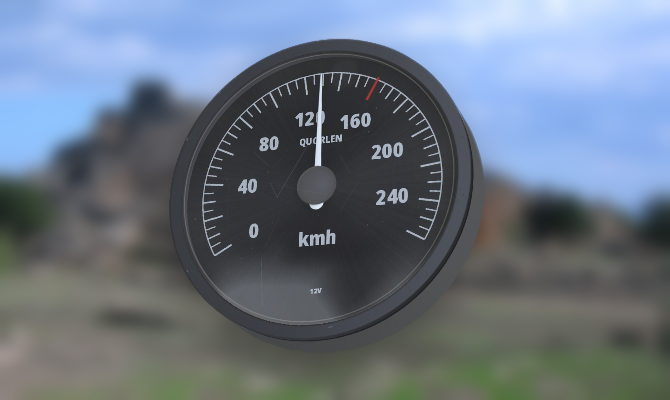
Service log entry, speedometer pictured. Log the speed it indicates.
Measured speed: 130 km/h
